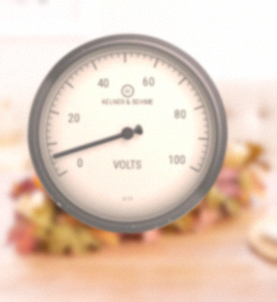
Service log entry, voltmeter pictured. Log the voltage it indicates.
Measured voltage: 6 V
